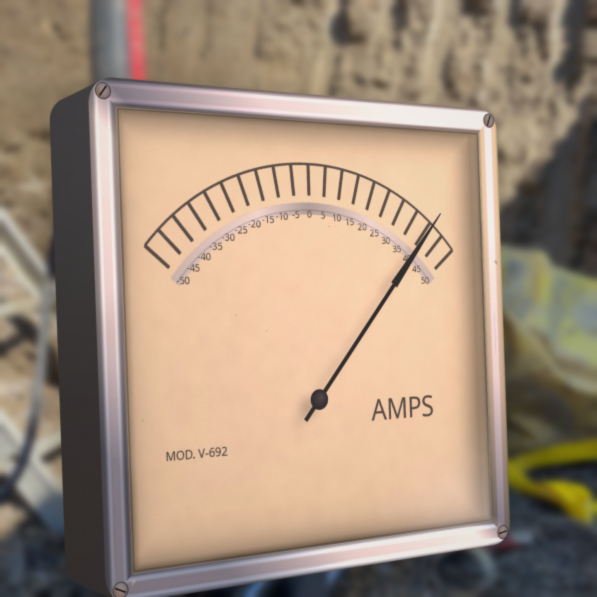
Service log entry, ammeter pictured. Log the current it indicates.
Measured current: 40 A
